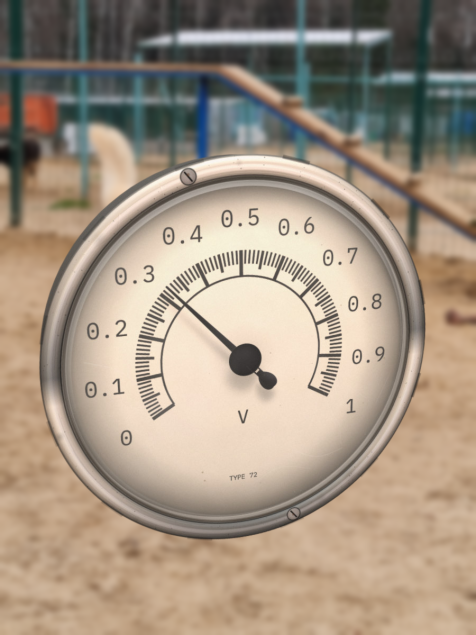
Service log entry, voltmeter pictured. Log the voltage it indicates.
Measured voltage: 0.32 V
